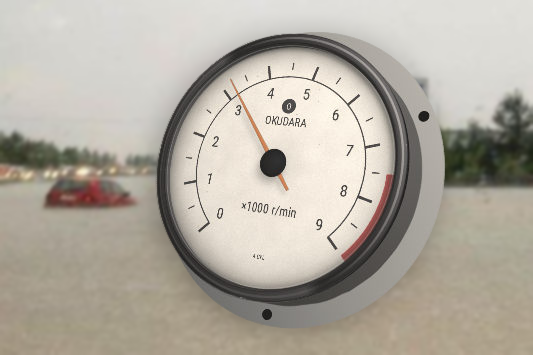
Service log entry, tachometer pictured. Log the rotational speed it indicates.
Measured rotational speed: 3250 rpm
